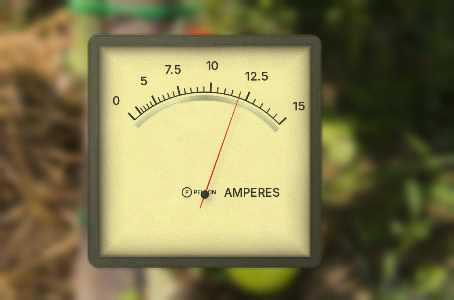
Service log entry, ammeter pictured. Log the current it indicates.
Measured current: 12 A
